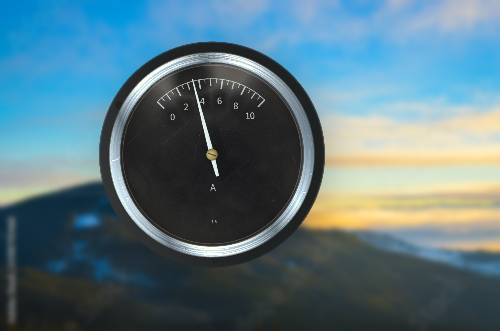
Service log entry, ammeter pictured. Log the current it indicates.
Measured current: 3.5 A
